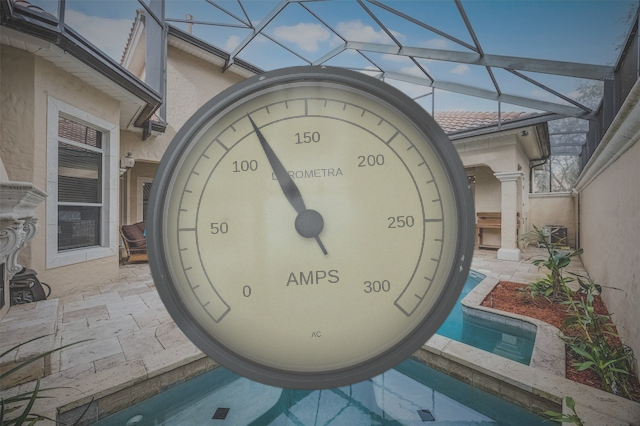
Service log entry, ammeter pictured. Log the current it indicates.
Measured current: 120 A
